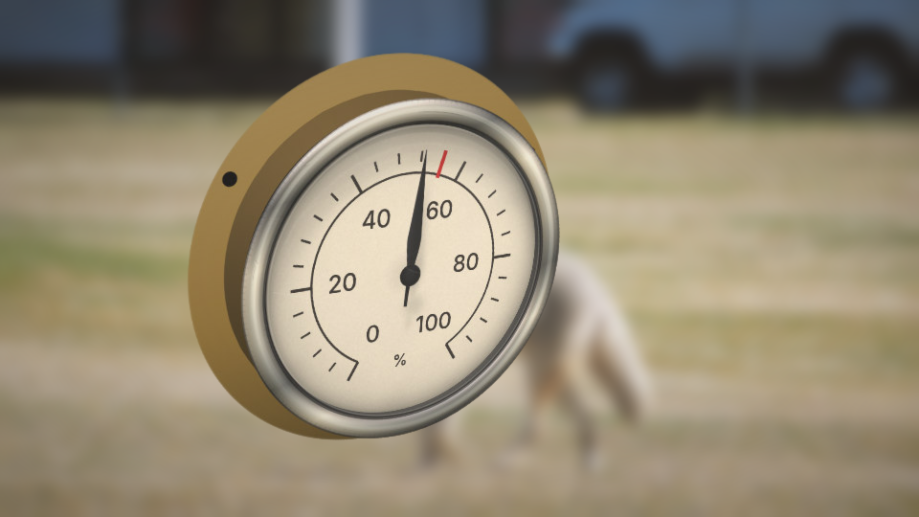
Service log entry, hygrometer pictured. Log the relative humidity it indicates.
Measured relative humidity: 52 %
